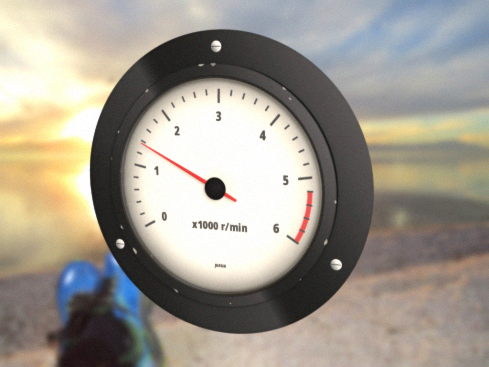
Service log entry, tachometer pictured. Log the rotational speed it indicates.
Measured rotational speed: 1400 rpm
